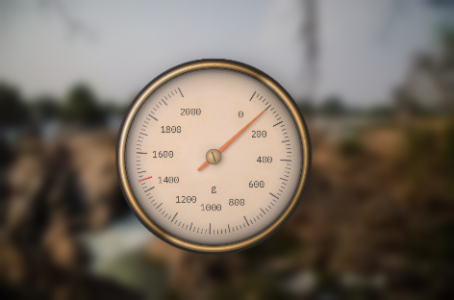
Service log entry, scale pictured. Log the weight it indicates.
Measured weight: 100 g
